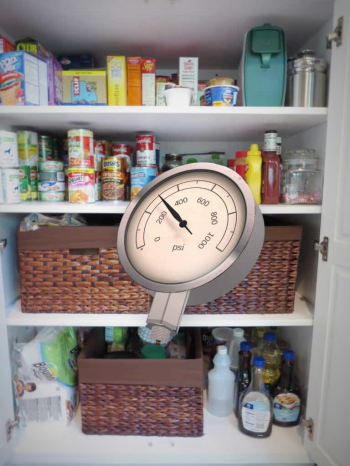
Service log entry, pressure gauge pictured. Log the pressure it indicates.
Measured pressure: 300 psi
